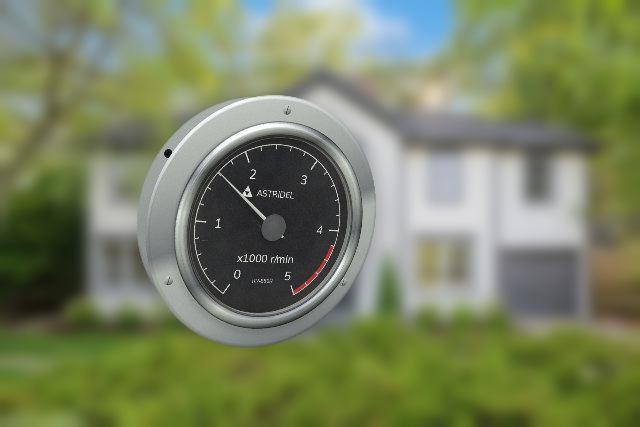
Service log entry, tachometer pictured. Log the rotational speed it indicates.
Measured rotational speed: 1600 rpm
